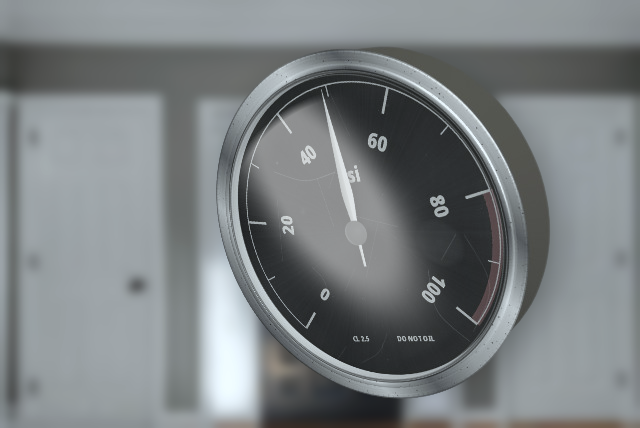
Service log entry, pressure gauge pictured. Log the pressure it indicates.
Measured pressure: 50 psi
